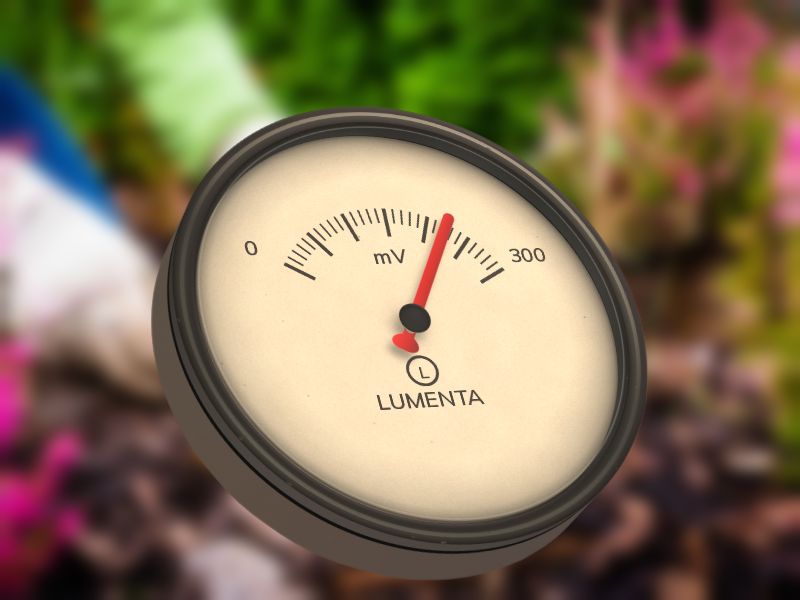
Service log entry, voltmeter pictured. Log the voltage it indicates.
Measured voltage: 220 mV
